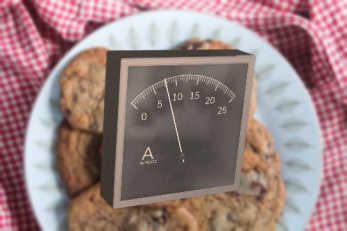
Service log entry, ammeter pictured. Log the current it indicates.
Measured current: 7.5 A
